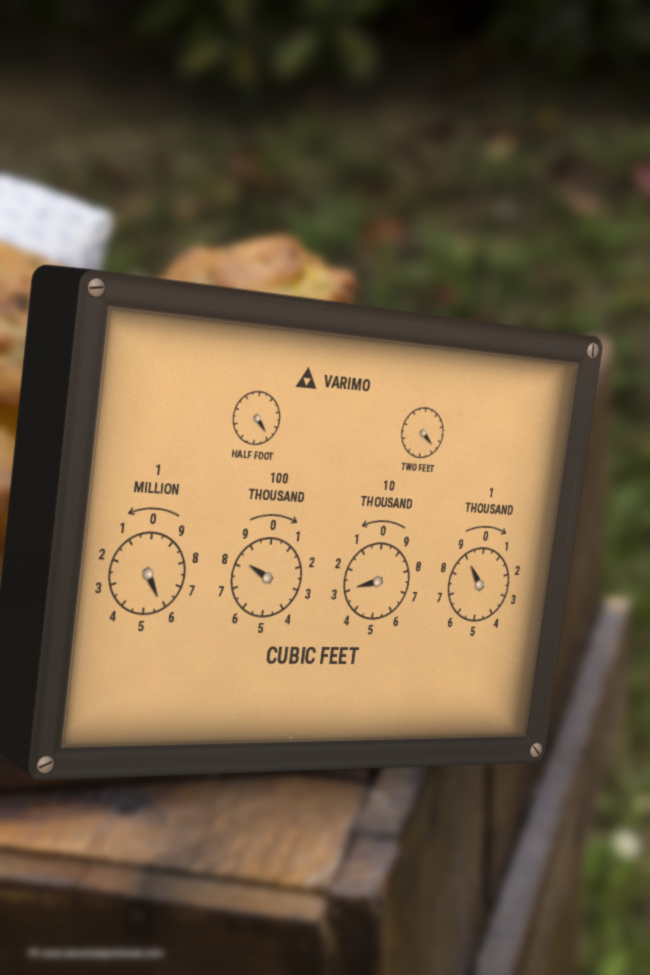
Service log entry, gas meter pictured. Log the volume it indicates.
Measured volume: 582900 ft³
